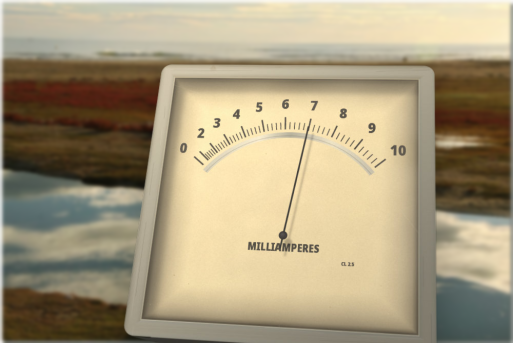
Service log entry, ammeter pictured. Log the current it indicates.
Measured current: 7 mA
